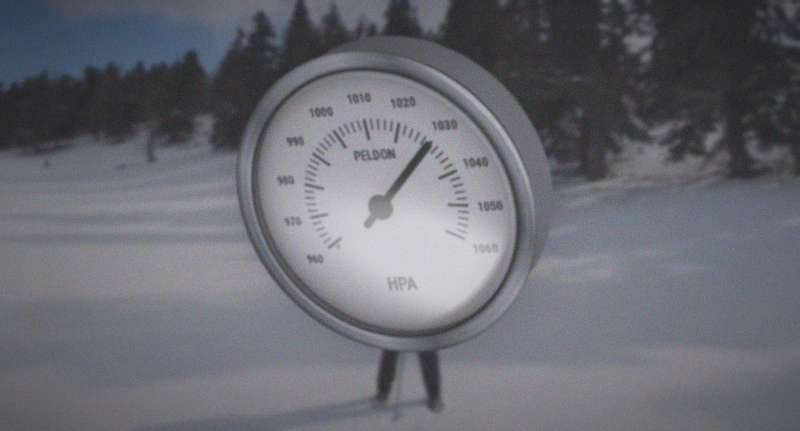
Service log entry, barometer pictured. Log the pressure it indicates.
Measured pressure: 1030 hPa
